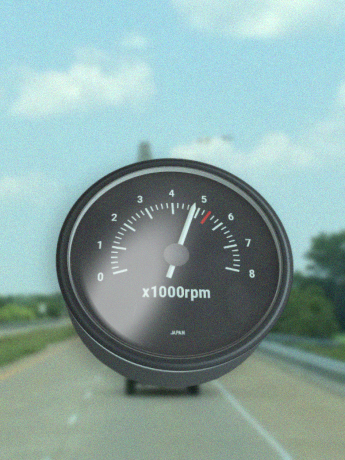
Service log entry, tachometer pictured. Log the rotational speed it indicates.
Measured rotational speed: 4800 rpm
